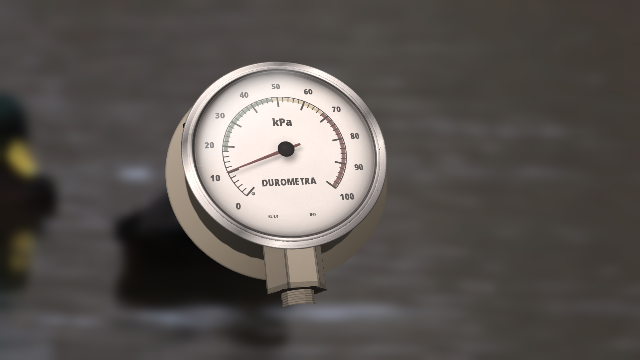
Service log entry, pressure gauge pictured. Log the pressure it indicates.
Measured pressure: 10 kPa
